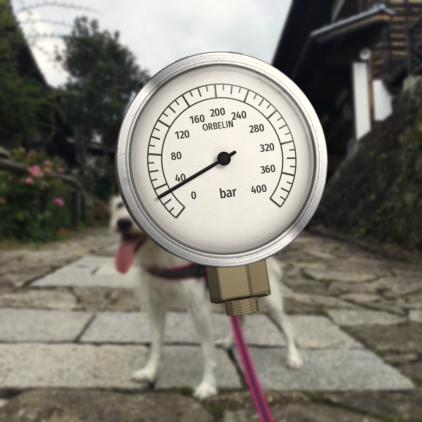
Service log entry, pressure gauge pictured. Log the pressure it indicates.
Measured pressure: 30 bar
